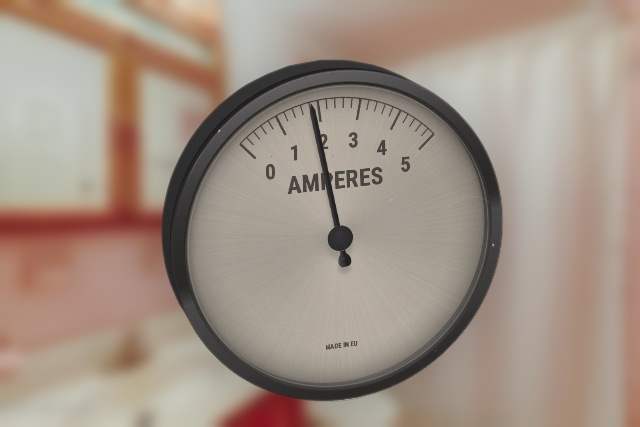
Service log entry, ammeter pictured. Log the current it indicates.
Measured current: 1.8 A
